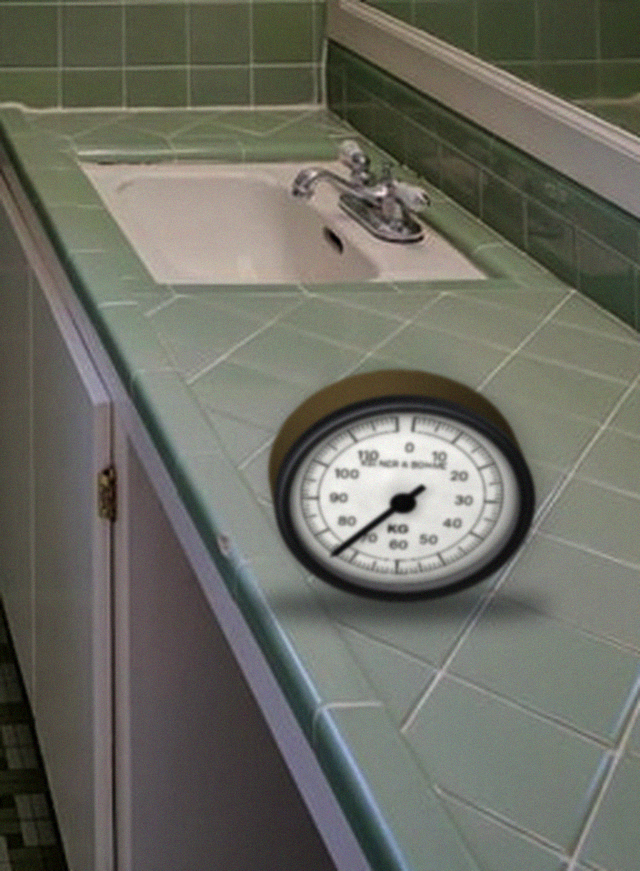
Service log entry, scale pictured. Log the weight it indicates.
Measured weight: 75 kg
